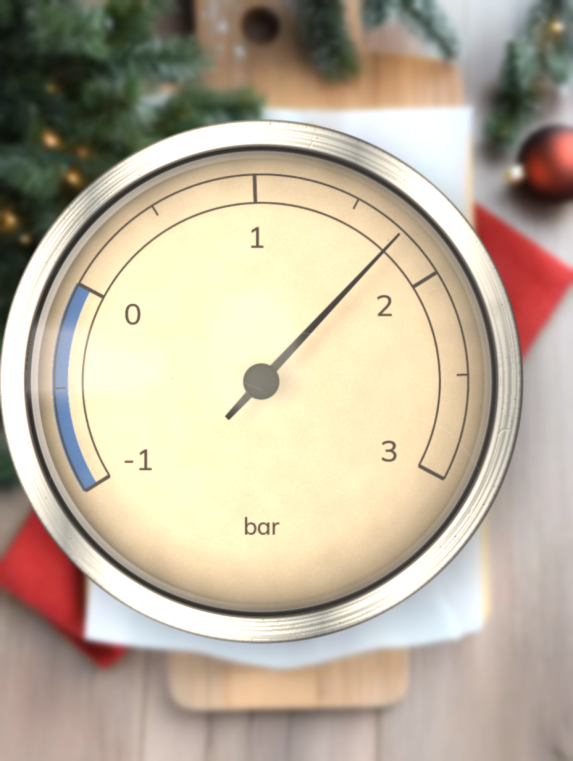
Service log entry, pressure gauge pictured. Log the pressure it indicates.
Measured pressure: 1.75 bar
